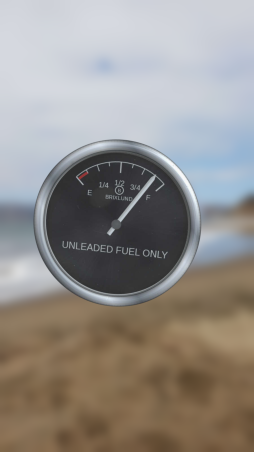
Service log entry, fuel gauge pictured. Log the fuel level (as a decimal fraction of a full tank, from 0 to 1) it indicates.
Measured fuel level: 0.875
